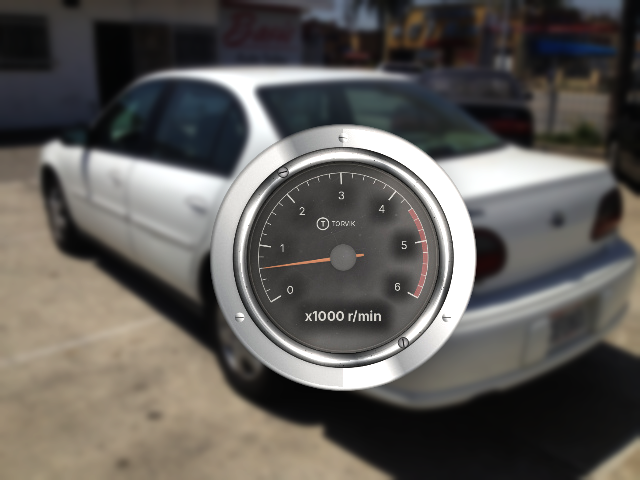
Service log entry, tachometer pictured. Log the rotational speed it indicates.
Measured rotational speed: 600 rpm
